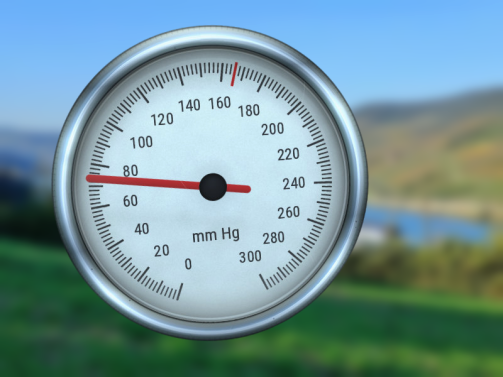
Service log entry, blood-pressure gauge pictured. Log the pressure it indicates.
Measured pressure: 74 mmHg
